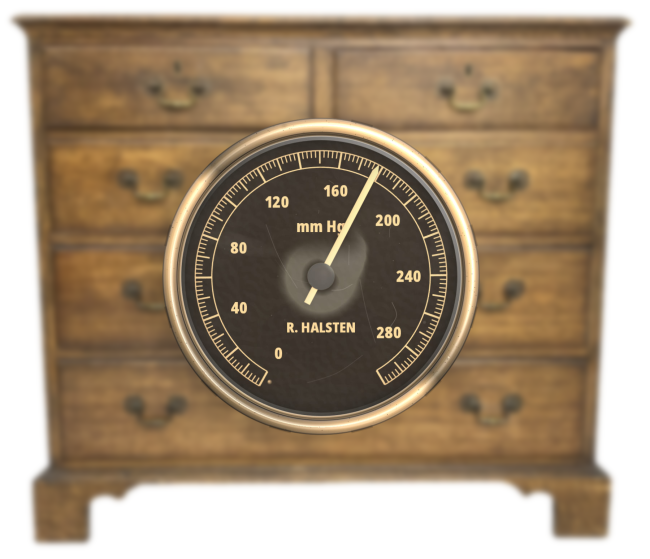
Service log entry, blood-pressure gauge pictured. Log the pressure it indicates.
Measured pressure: 178 mmHg
